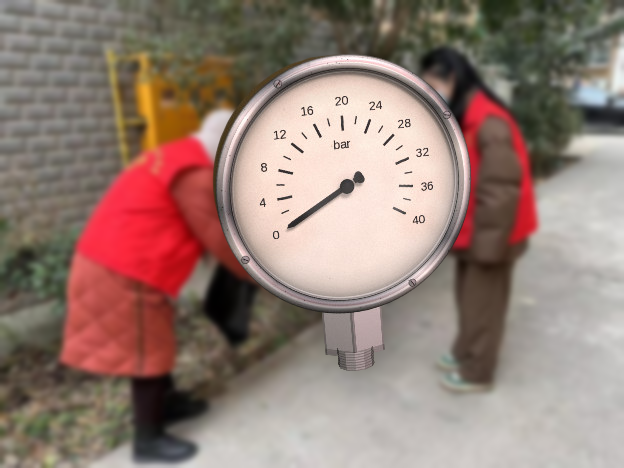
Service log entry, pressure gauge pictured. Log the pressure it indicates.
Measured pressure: 0 bar
